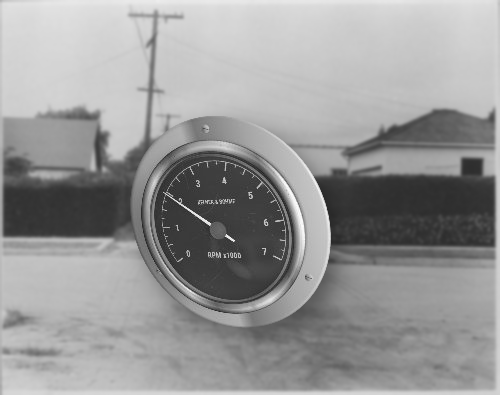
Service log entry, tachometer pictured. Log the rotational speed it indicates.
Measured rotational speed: 2000 rpm
